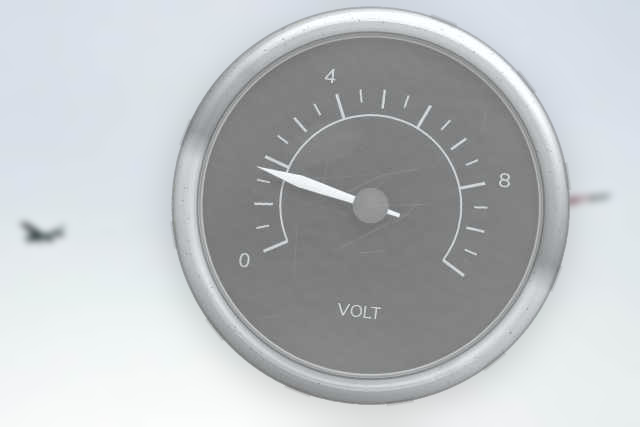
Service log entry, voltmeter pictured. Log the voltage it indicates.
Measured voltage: 1.75 V
